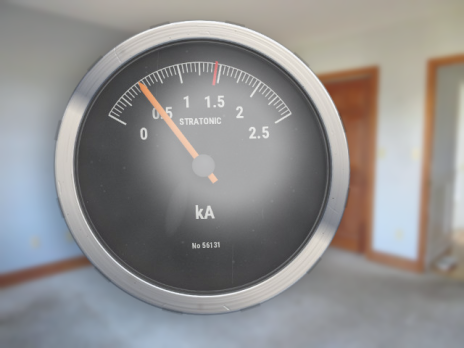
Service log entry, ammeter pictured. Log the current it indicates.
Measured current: 0.5 kA
